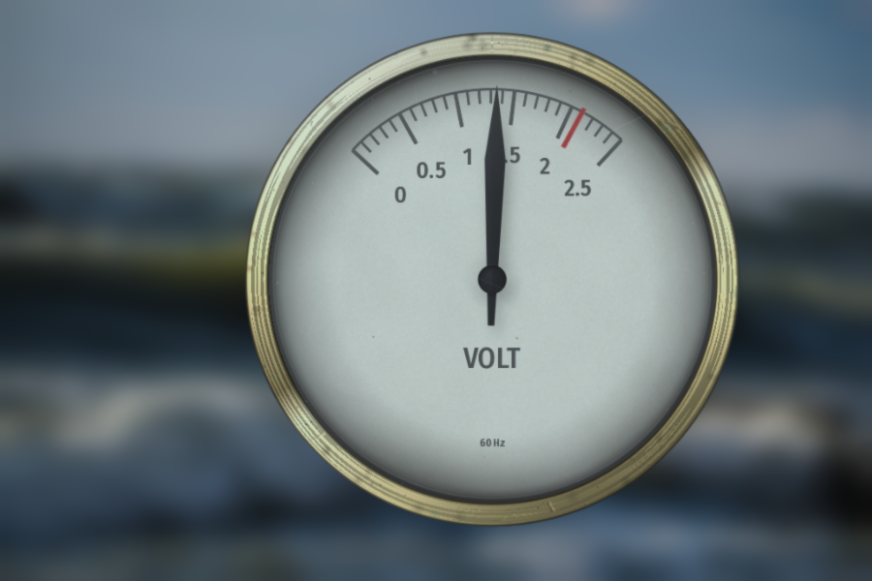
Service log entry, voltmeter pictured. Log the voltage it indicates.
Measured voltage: 1.35 V
